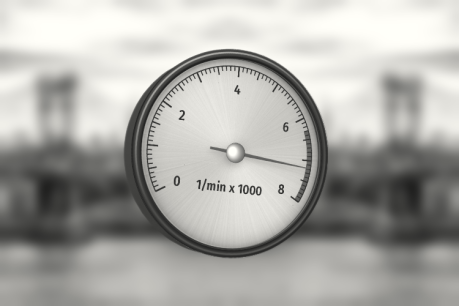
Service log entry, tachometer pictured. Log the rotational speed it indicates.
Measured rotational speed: 7200 rpm
